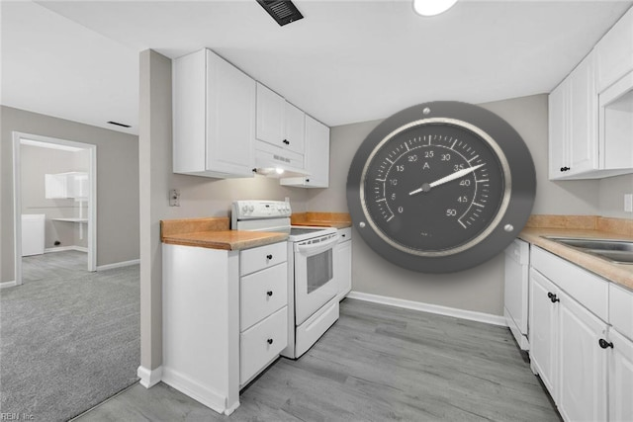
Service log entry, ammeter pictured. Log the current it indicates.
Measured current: 37 A
